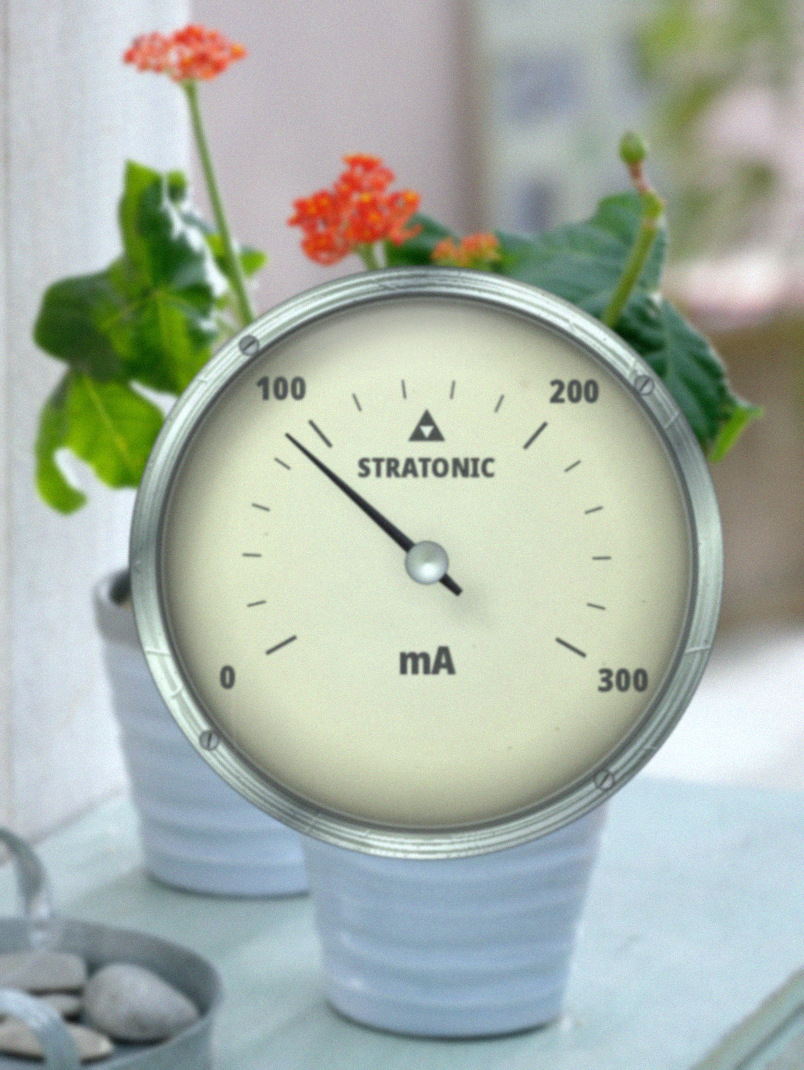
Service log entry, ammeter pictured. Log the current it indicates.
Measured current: 90 mA
